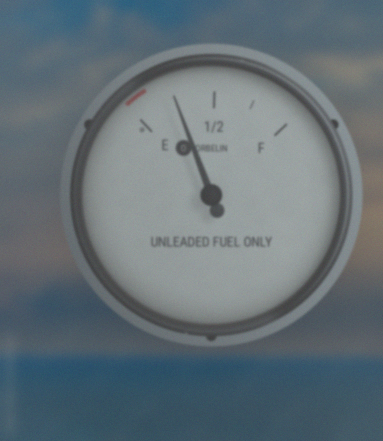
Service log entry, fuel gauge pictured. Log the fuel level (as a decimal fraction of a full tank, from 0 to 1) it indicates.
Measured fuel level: 0.25
